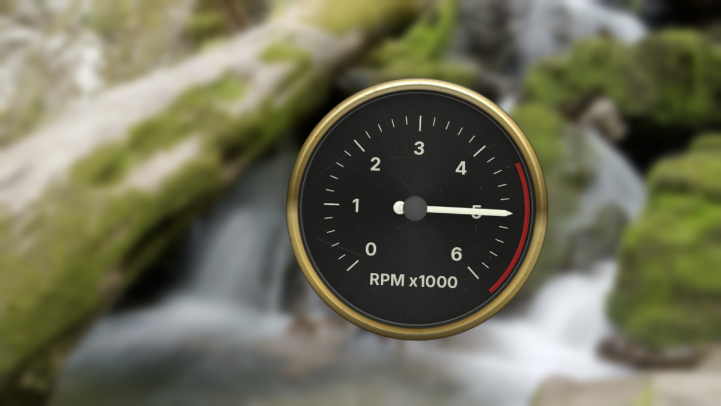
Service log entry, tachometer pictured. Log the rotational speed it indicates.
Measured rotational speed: 5000 rpm
